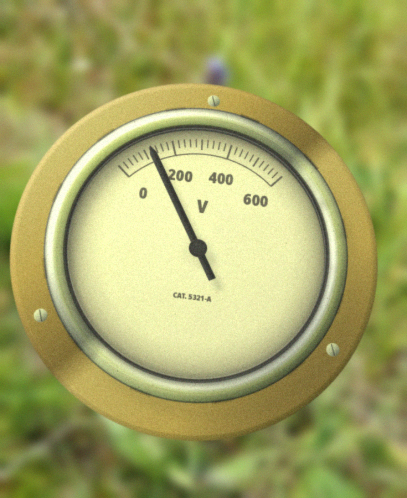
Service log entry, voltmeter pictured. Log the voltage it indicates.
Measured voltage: 120 V
